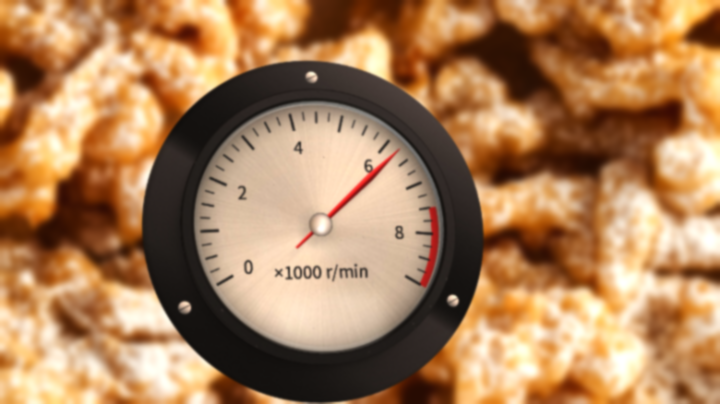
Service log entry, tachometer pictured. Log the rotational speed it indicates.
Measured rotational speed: 6250 rpm
